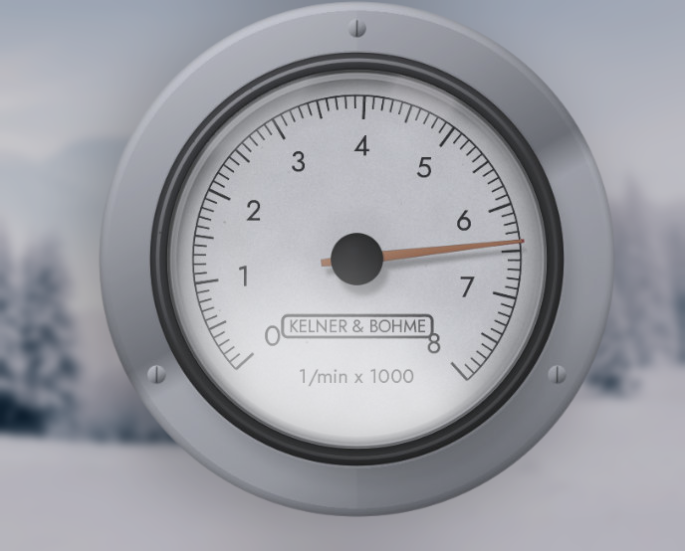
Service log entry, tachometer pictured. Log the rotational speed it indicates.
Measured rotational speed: 6400 rpm
